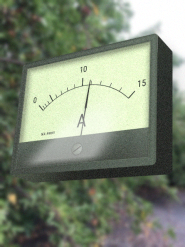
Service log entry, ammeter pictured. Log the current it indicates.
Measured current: 11 A
